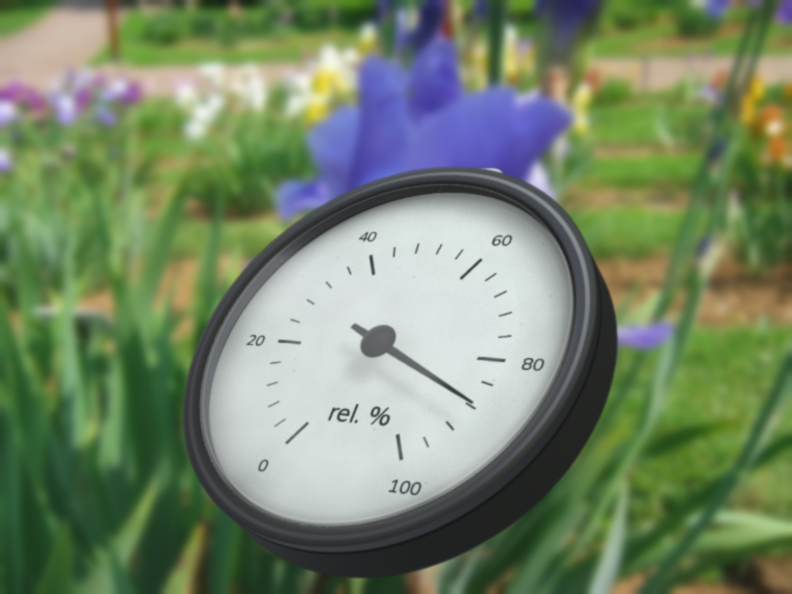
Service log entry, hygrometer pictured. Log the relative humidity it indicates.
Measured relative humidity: 88 %
